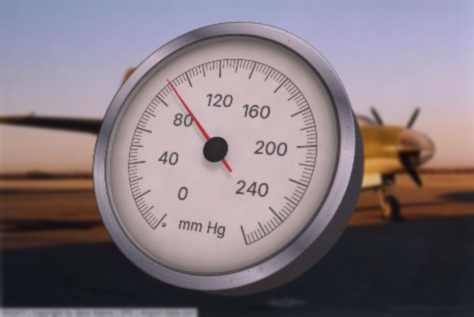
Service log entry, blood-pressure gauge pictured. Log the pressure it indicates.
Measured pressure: 90 mmHg
